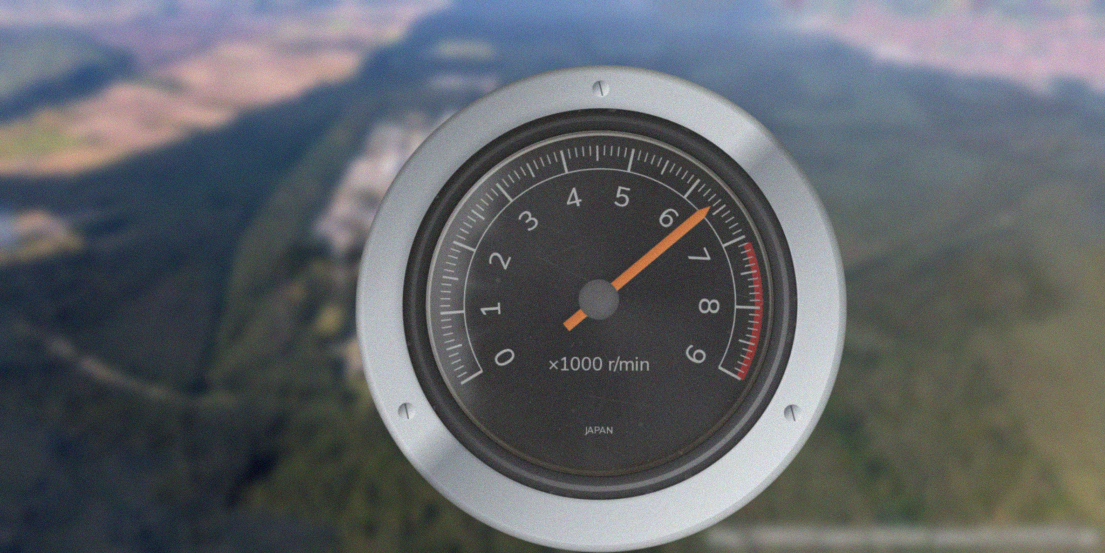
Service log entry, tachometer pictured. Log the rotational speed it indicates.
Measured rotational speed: 6400 rpm
